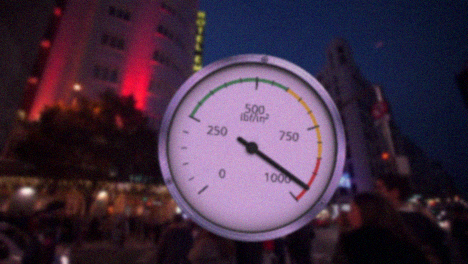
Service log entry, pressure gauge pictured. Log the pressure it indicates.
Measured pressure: 950 psi
